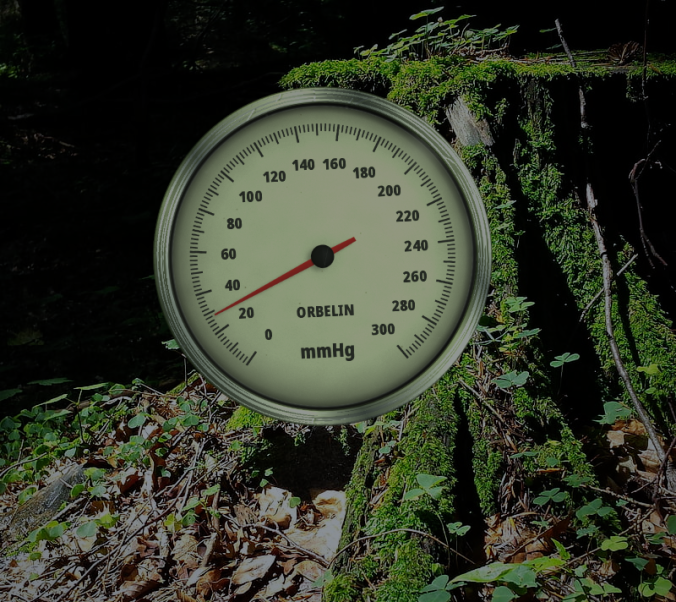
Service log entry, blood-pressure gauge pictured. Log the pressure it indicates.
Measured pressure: 28 mmHg
